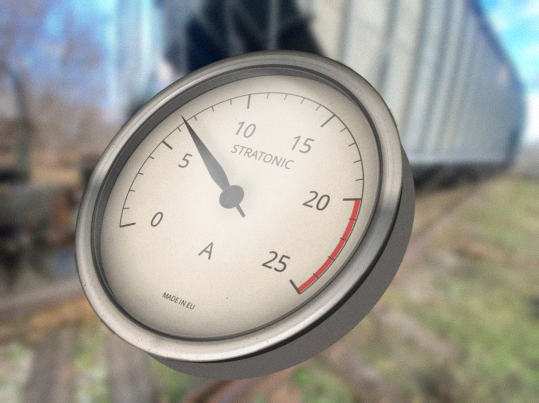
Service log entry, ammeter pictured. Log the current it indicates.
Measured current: 6.5 A
